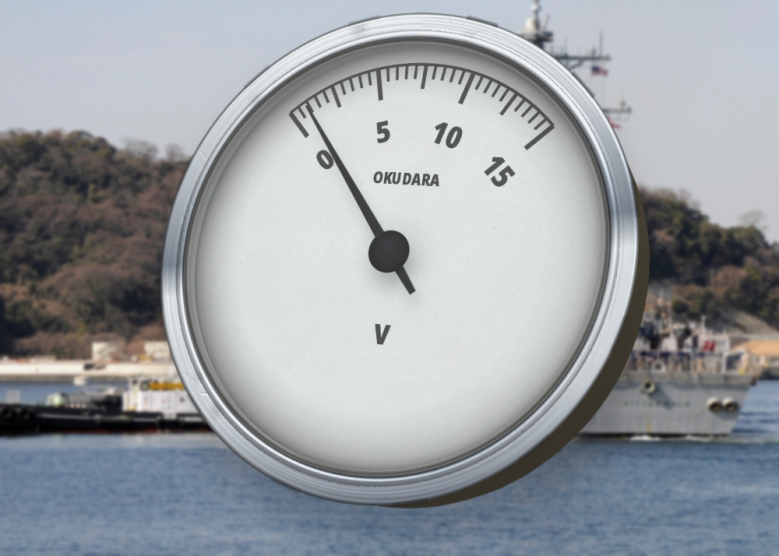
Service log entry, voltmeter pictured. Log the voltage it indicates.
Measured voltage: 1 V
